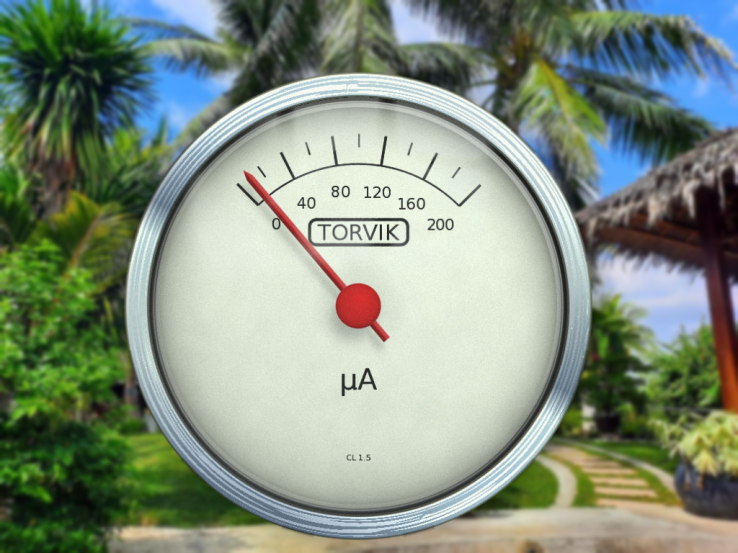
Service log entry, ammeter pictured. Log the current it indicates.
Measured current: 10 µA
